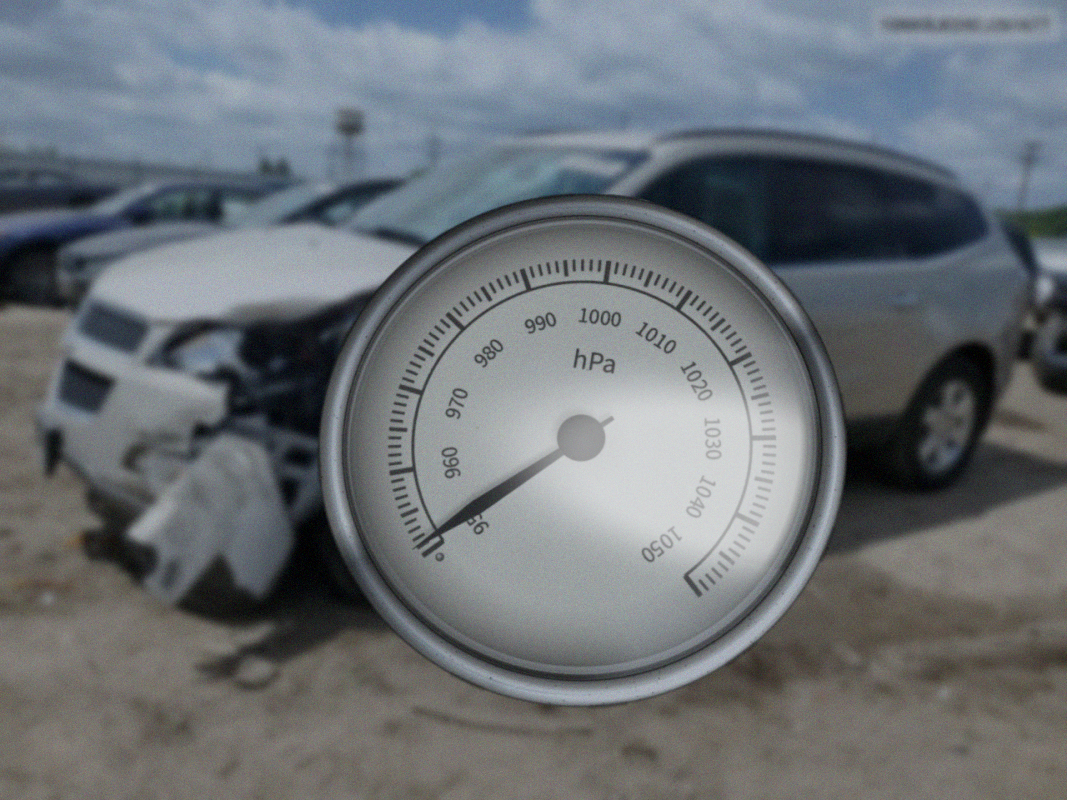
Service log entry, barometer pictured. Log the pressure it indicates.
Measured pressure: 951 hPa
